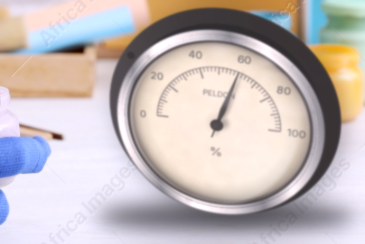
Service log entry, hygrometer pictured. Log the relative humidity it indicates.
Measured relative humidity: 60 %
